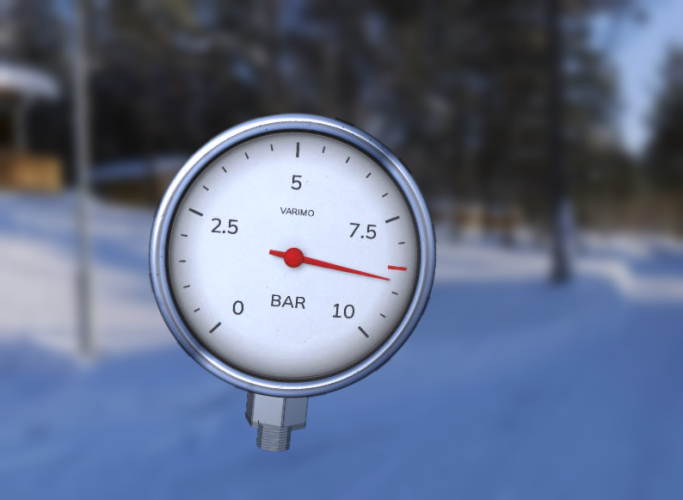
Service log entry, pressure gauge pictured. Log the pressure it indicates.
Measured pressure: 8.75 bar
